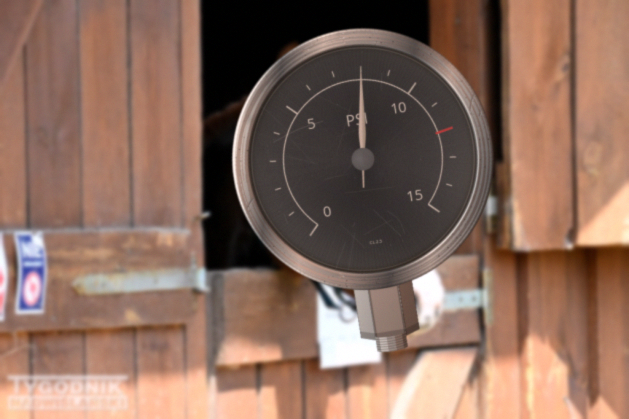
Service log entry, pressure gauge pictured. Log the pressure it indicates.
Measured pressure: 8 psi
